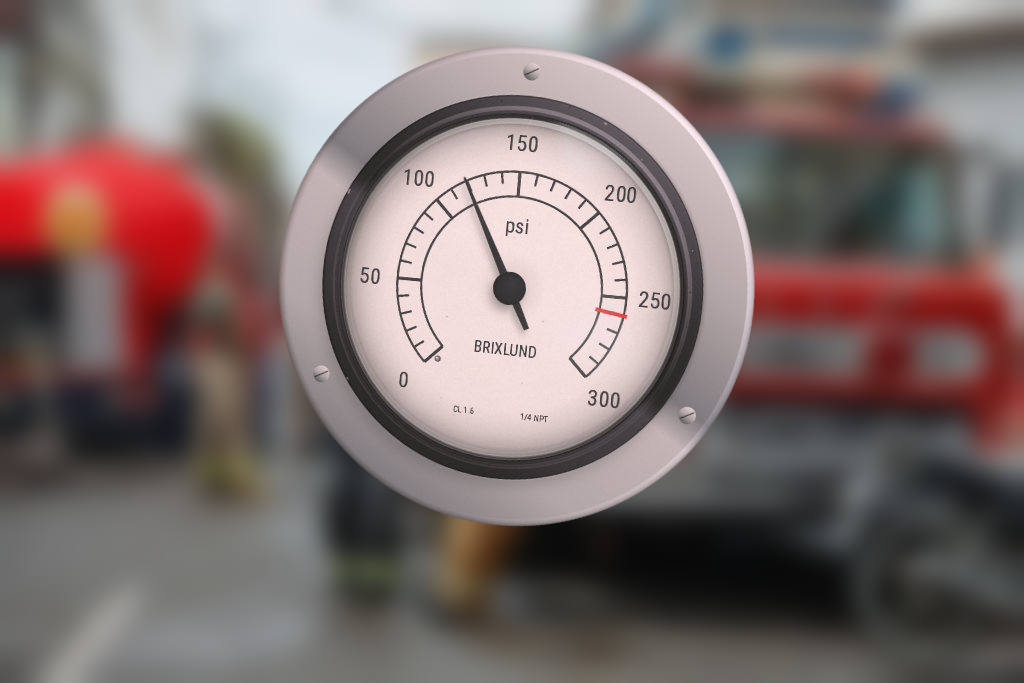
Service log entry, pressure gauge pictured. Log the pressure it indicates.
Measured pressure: 120 psi
